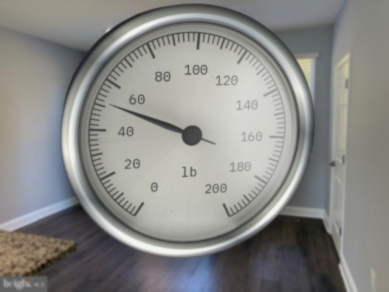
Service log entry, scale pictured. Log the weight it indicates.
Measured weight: 52 lb
